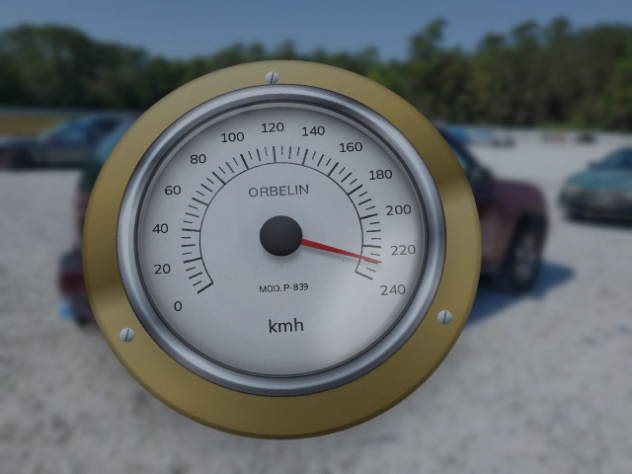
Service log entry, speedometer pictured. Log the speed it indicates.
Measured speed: 230 km/h
